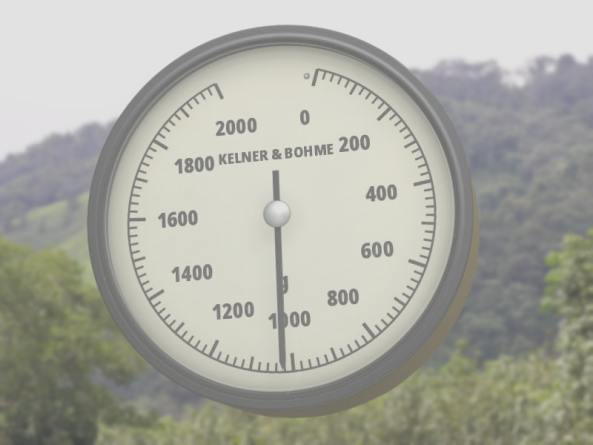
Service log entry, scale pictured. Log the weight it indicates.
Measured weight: 1020 g
